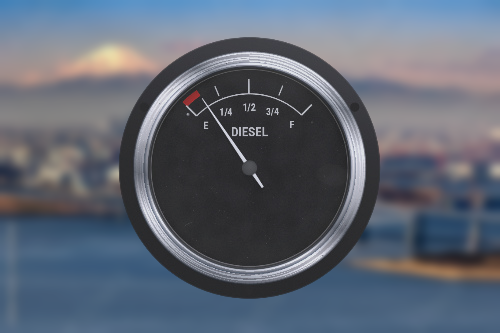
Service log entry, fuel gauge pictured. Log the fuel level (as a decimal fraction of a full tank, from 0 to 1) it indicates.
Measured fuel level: 0.125
